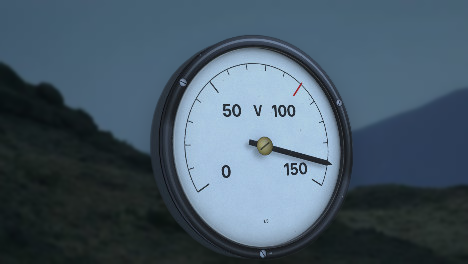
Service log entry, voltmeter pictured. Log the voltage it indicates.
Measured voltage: 140 V
